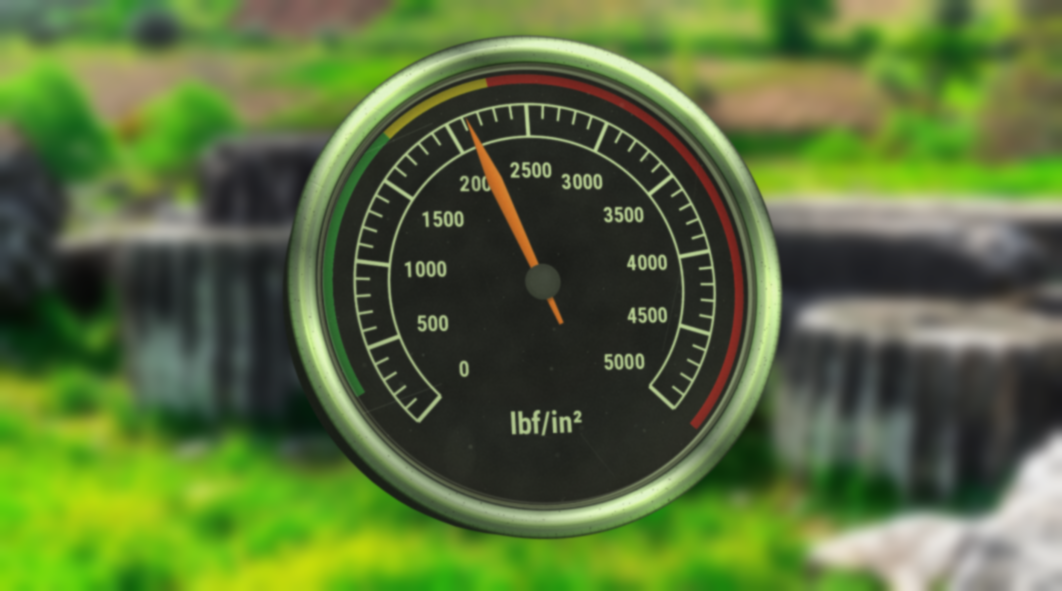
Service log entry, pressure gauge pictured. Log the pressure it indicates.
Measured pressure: 2100 psi
